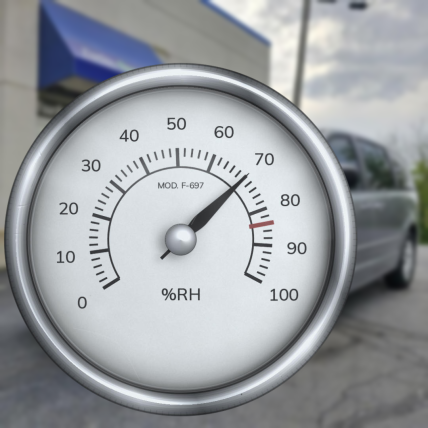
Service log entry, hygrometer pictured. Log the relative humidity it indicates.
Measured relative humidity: 70 %
